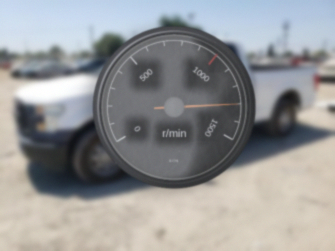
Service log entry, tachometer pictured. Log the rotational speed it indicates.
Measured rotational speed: 1300 rpm
